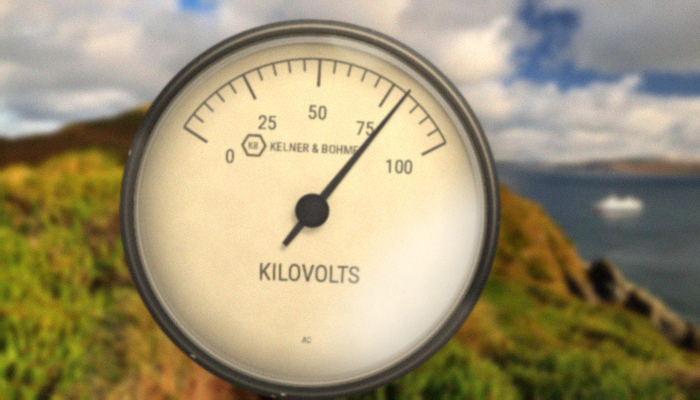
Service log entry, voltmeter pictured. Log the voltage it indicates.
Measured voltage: 80 kV
